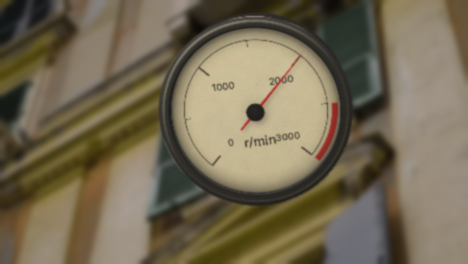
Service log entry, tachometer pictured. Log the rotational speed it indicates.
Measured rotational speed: 2000 rpm
